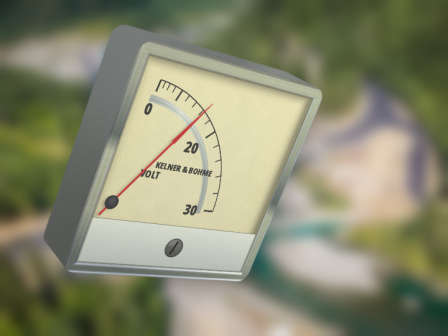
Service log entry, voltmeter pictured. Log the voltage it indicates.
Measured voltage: 16 V
